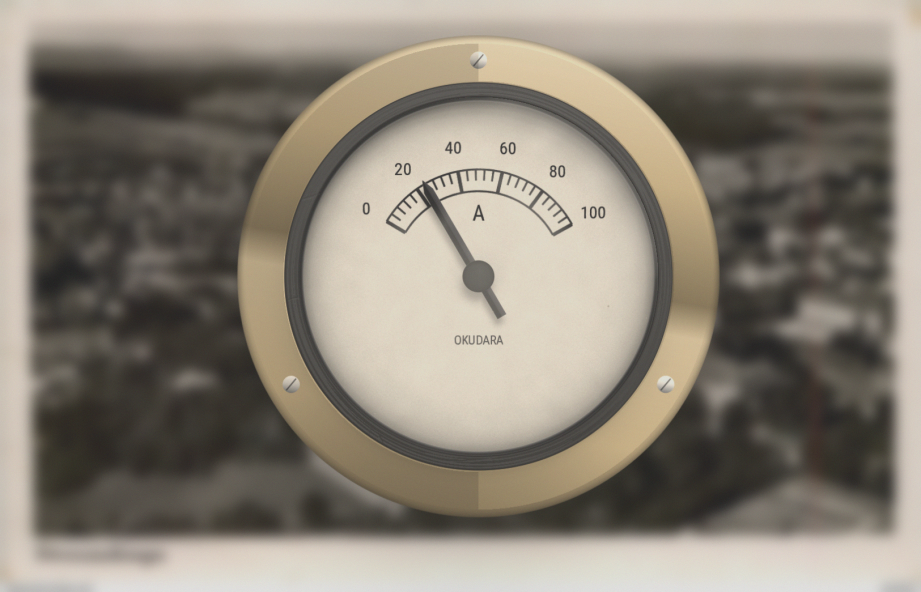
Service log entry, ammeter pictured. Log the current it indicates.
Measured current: 24 A
